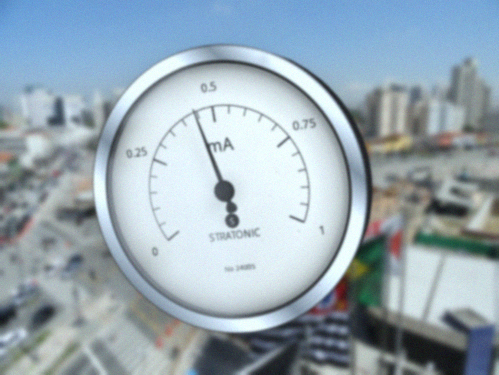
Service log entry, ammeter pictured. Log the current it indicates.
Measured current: 0.45 mA
